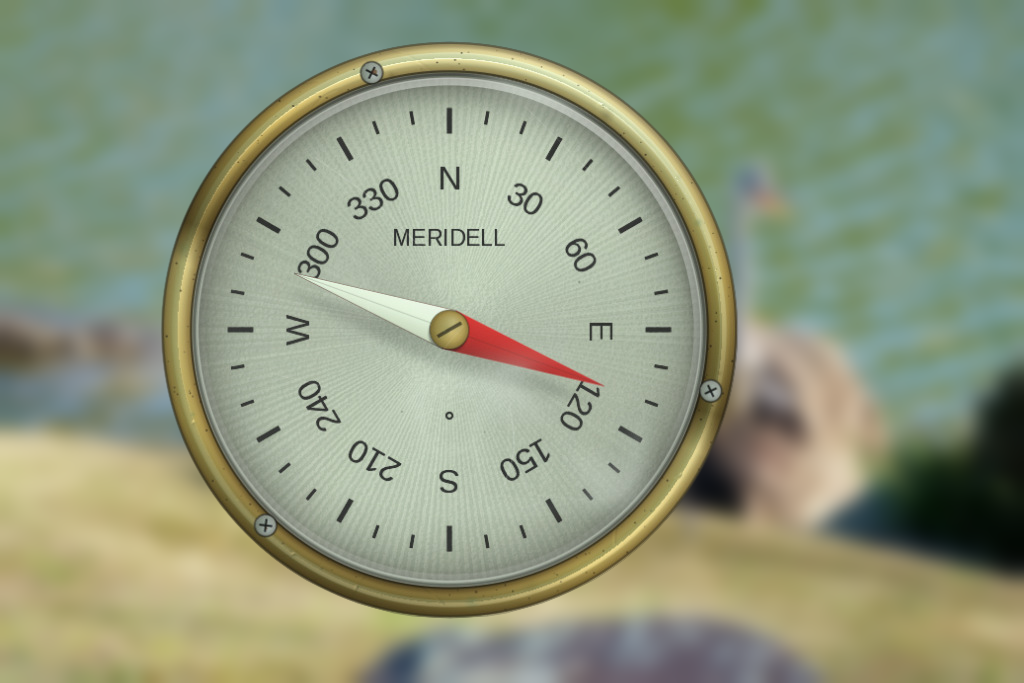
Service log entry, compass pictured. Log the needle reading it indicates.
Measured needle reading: 110 °
